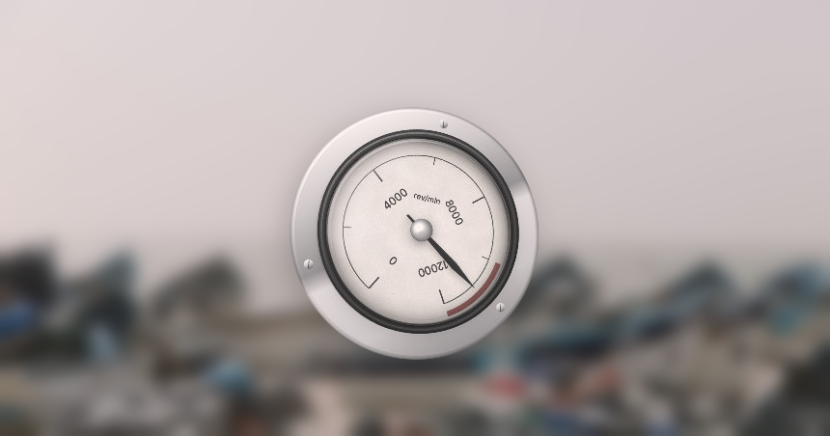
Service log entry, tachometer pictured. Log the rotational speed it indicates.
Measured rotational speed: 11000 rpm
